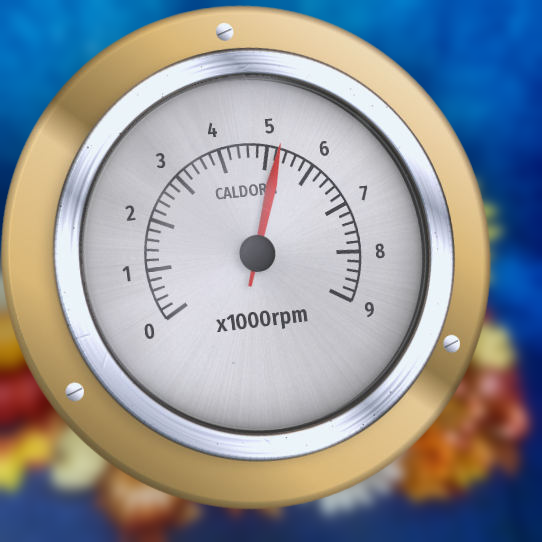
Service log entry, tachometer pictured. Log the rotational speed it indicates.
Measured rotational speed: 5200 rpm
